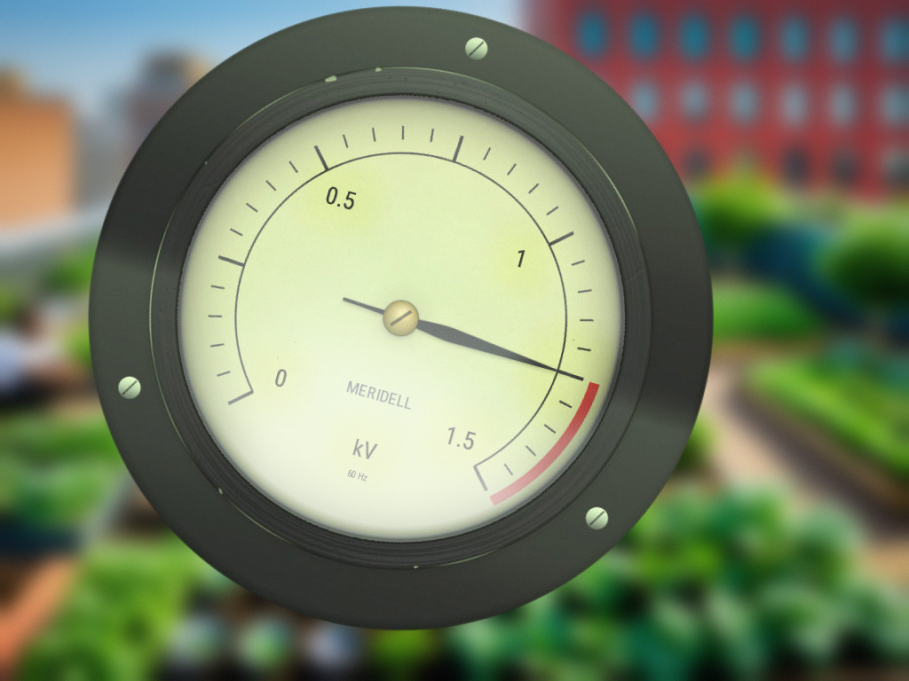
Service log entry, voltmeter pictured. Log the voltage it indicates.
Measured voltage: 1.25 kV
